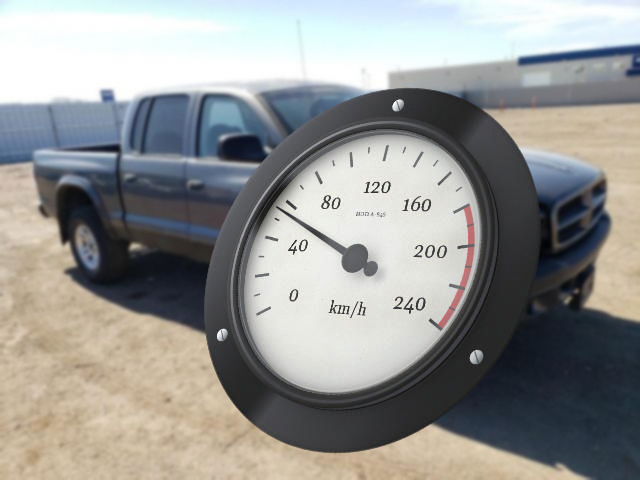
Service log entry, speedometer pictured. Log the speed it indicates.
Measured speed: 55 km/h
